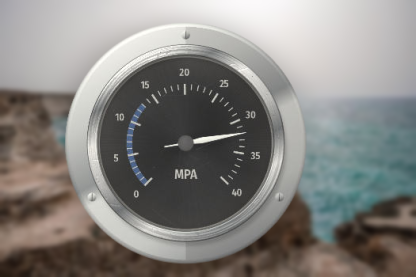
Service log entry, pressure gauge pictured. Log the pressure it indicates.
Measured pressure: 32 MPa
